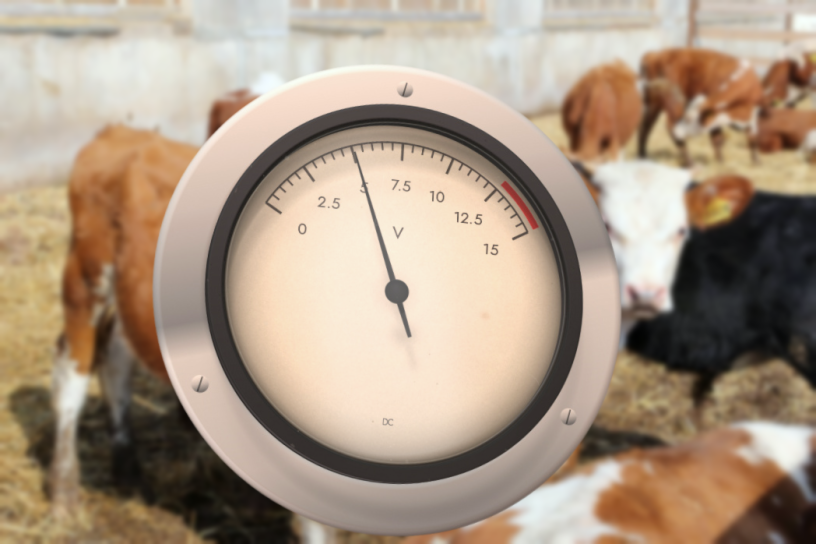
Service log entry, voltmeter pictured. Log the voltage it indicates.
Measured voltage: 5 V
